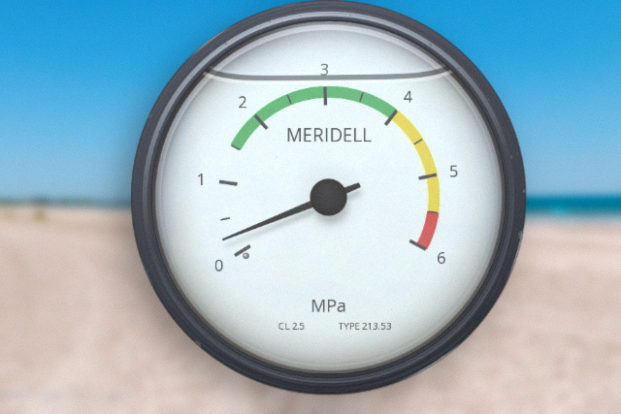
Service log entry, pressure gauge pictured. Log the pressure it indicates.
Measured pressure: 0.25 MPa
